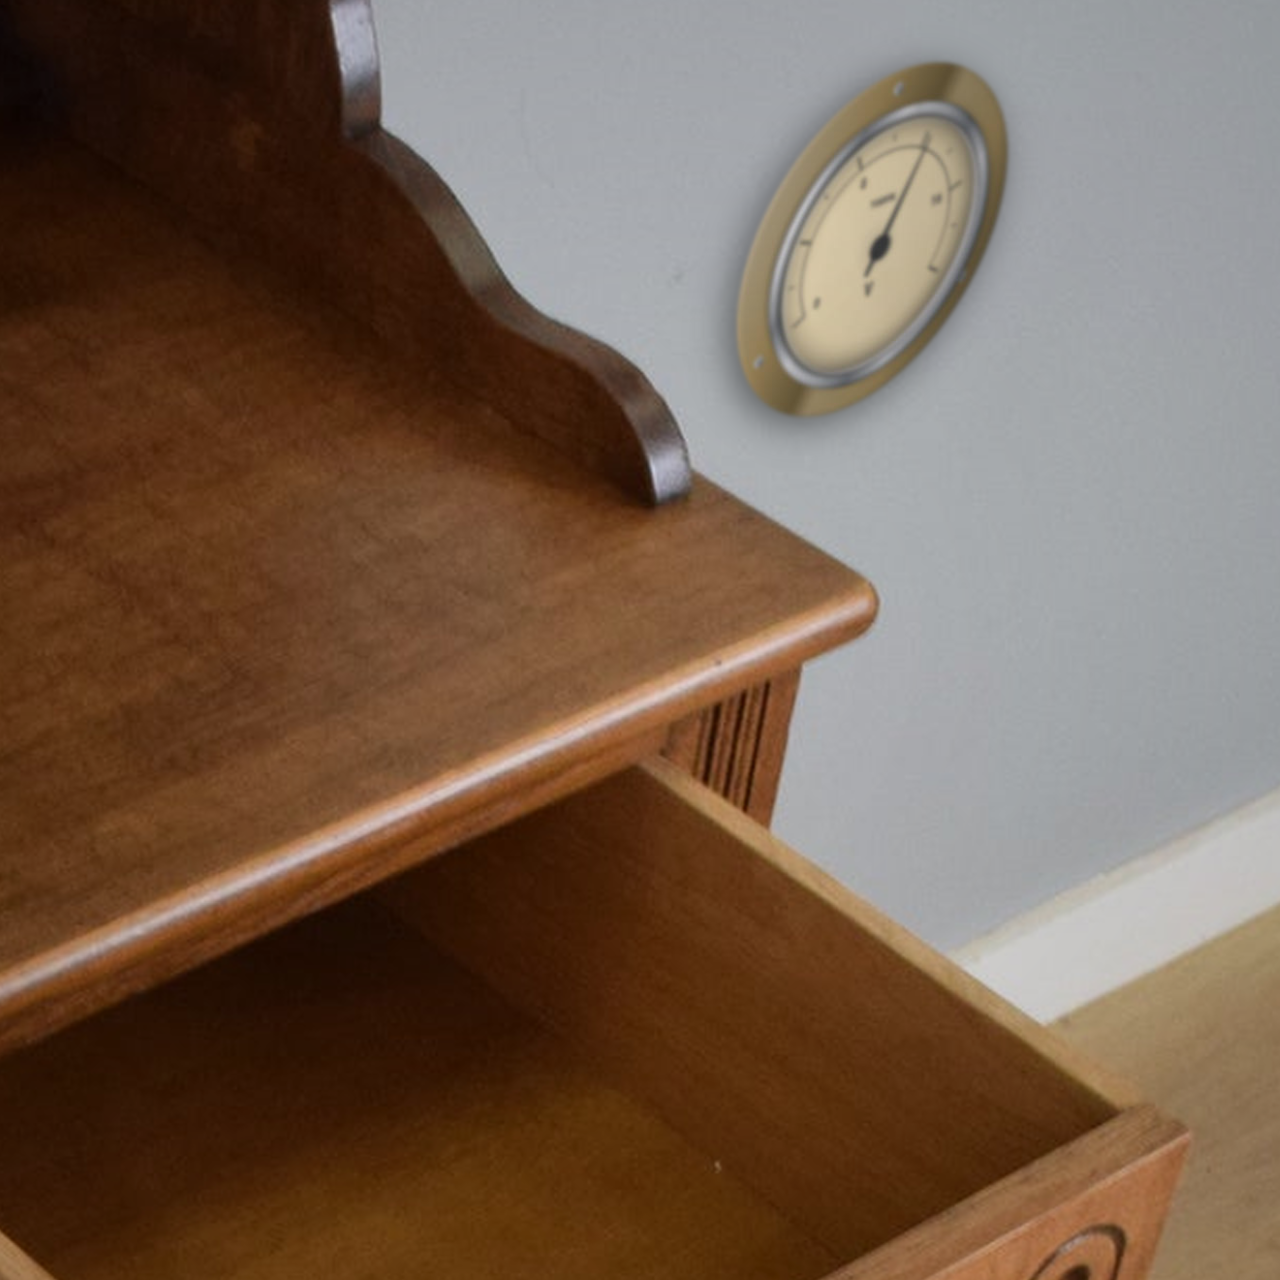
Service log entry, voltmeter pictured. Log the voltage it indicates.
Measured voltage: 12 V
